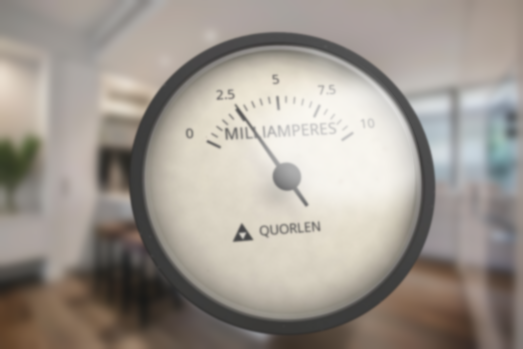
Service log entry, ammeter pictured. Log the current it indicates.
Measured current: 2.5 mA
